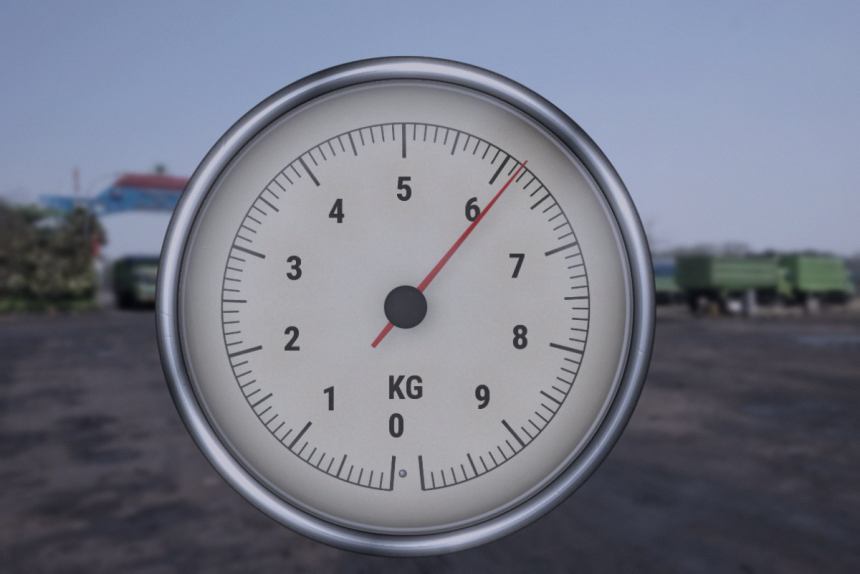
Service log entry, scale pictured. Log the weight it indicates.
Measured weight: 6.15 kg
